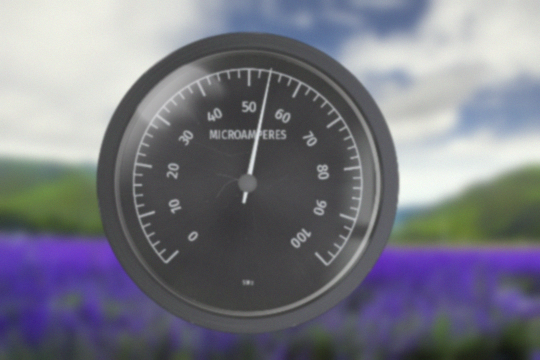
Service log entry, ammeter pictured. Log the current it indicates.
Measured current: 54 µA
